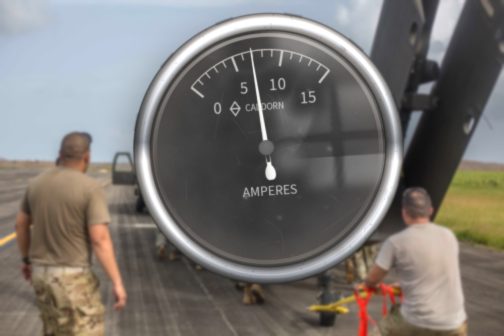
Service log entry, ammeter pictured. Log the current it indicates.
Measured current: 7 A
